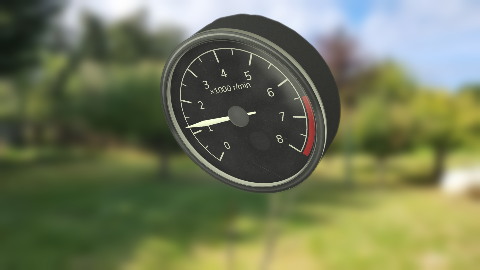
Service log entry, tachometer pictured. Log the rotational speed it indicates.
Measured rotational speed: 1250 rpm
